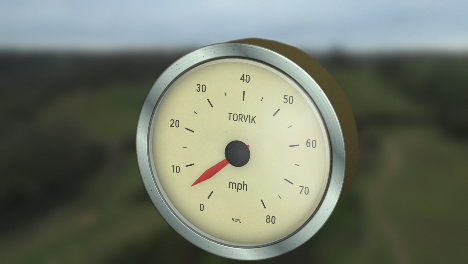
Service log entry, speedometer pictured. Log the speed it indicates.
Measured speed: 5 mph
